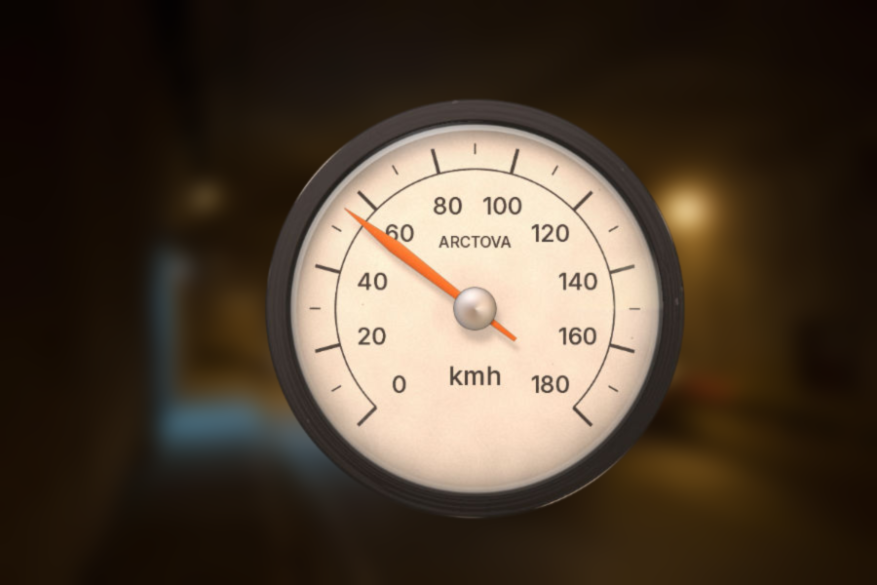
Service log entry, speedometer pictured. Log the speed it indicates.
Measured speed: 55 km/h
